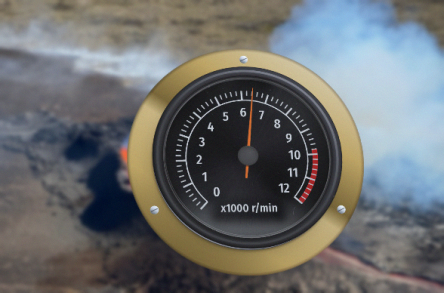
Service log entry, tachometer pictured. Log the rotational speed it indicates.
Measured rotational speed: 6400 rpm
